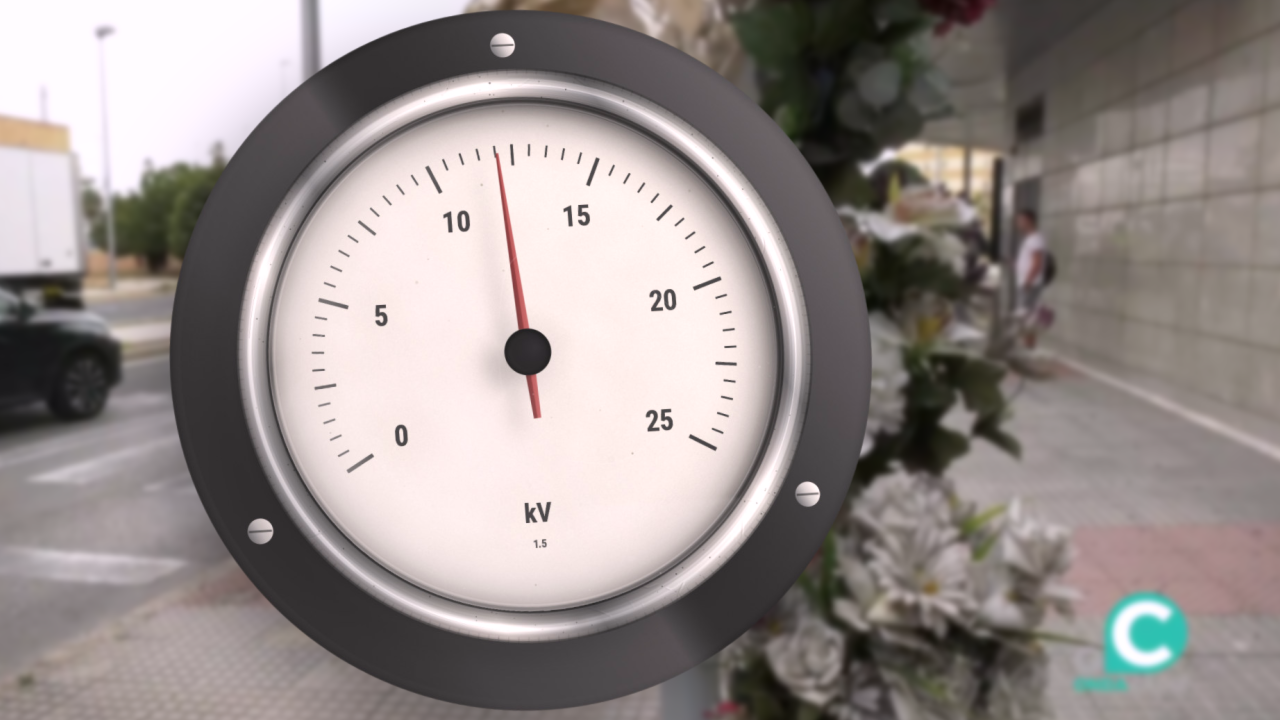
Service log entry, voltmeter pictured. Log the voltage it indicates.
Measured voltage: 12 kV
